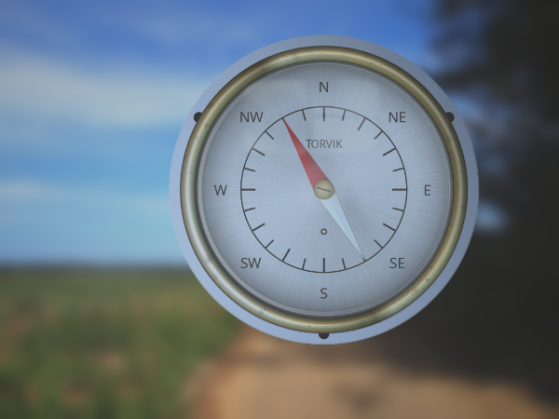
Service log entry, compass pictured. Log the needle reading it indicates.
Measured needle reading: 330 °
